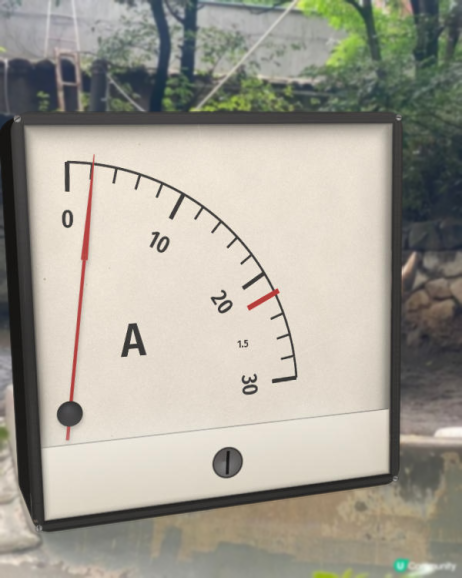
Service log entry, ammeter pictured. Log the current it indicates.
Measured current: 2 A
